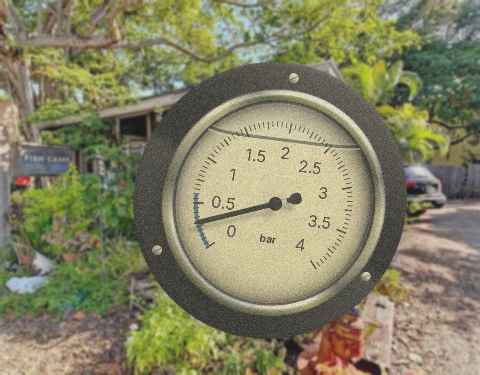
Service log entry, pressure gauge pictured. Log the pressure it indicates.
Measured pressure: 0.3 bar
